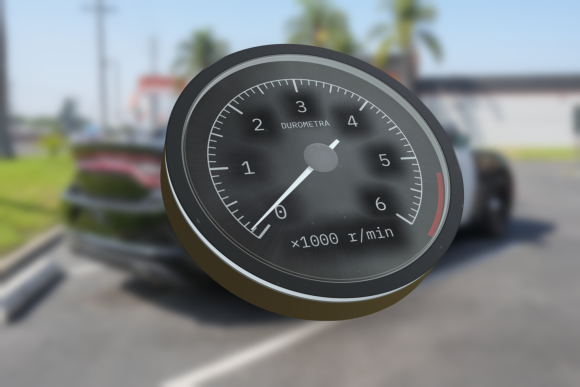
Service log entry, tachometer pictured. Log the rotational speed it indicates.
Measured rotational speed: 100 rpm
